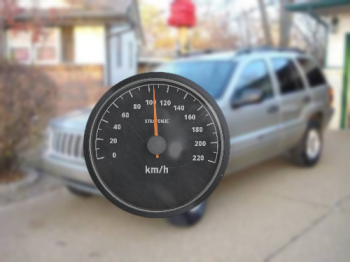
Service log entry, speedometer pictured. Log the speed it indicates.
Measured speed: 105 km/h
